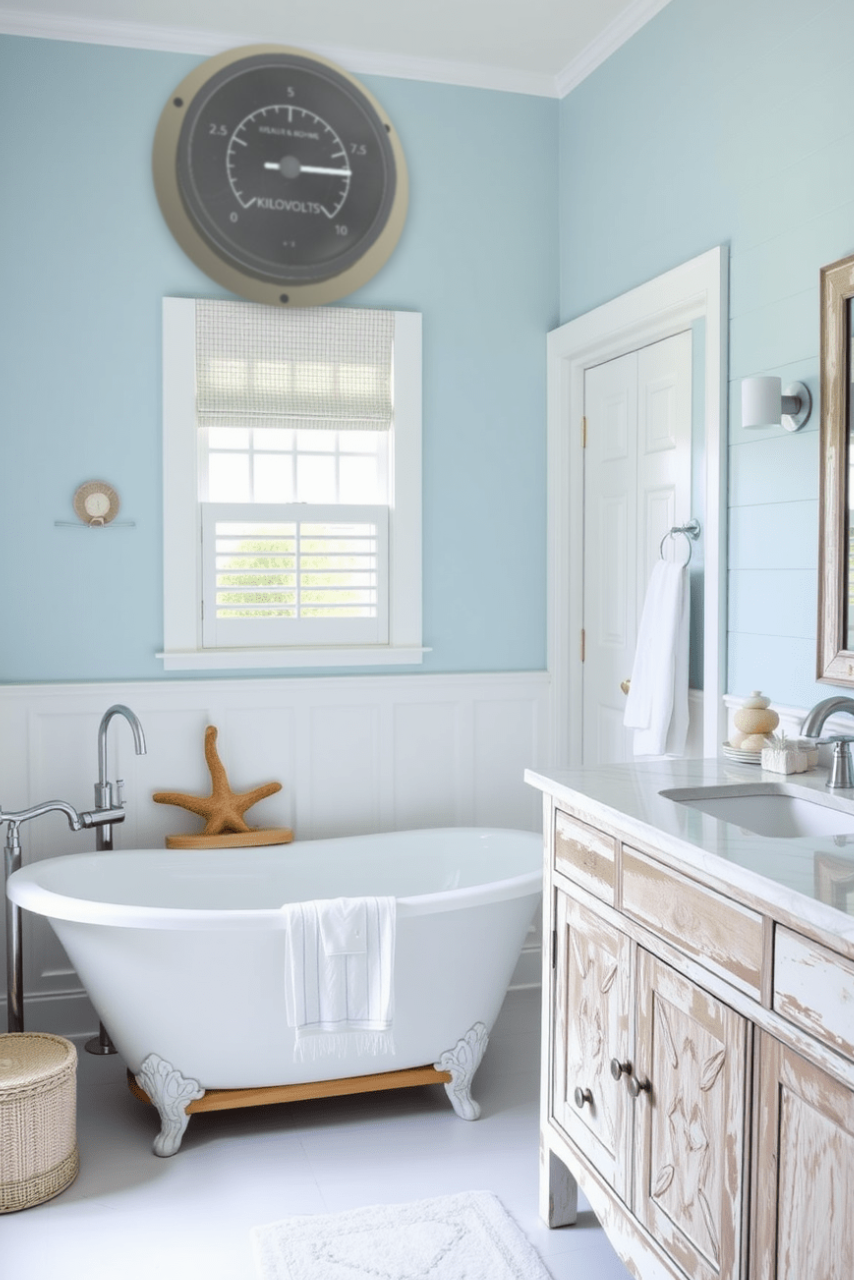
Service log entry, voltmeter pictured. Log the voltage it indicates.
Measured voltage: 8.25 kV
